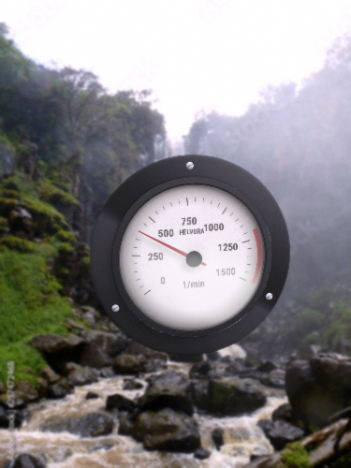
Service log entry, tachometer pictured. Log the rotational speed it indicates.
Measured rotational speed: 400 rpm
